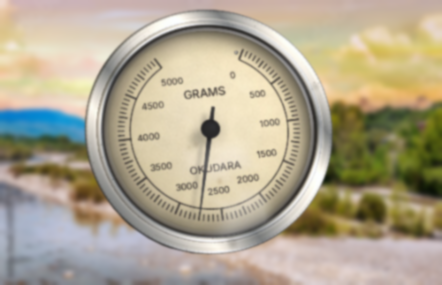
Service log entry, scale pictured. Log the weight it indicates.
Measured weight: 2750 g
